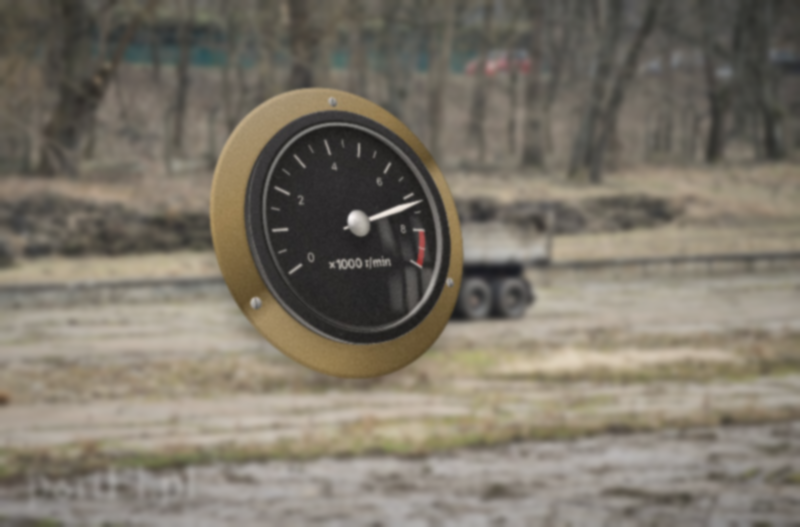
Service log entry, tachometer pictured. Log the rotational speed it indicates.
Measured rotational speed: 7250 rpm
